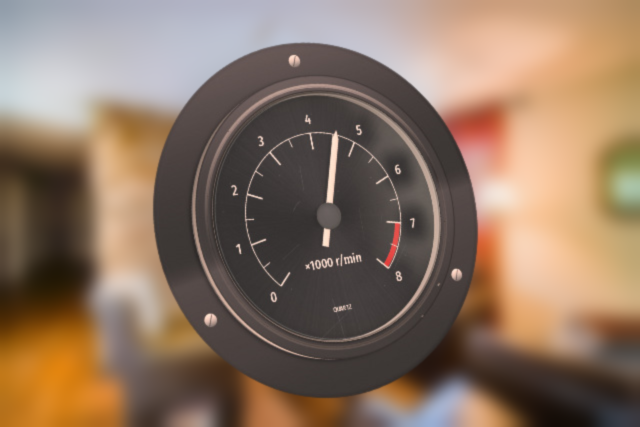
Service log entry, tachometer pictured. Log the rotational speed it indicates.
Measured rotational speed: 4500 rpm
